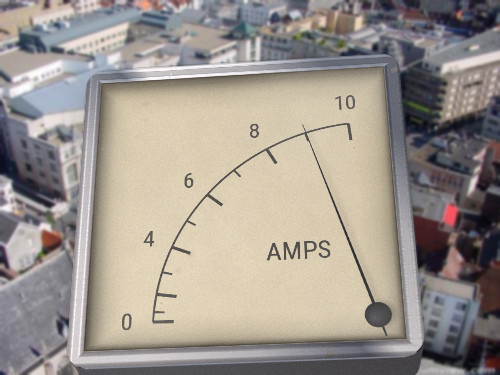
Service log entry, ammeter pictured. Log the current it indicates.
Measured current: 9 A
